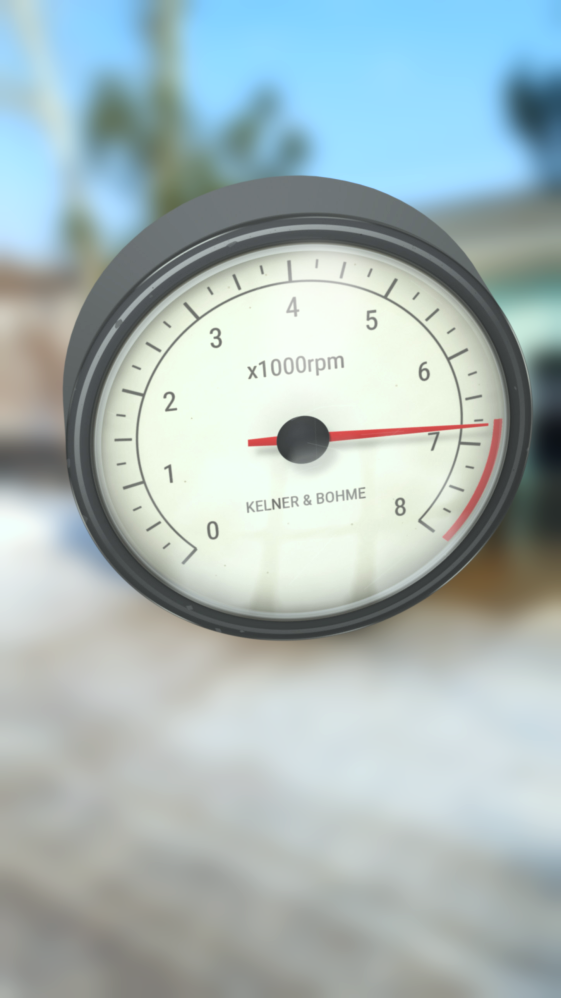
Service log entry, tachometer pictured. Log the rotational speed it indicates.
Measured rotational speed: 6750 rpm
